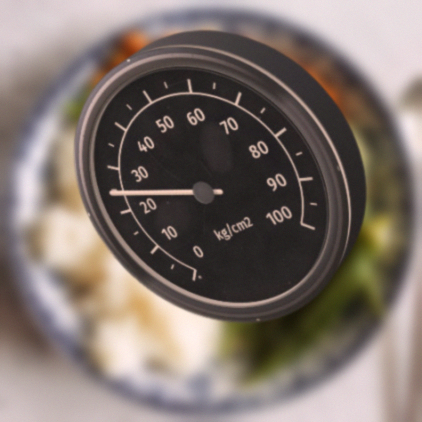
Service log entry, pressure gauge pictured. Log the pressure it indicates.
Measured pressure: 25 kg/cm²
